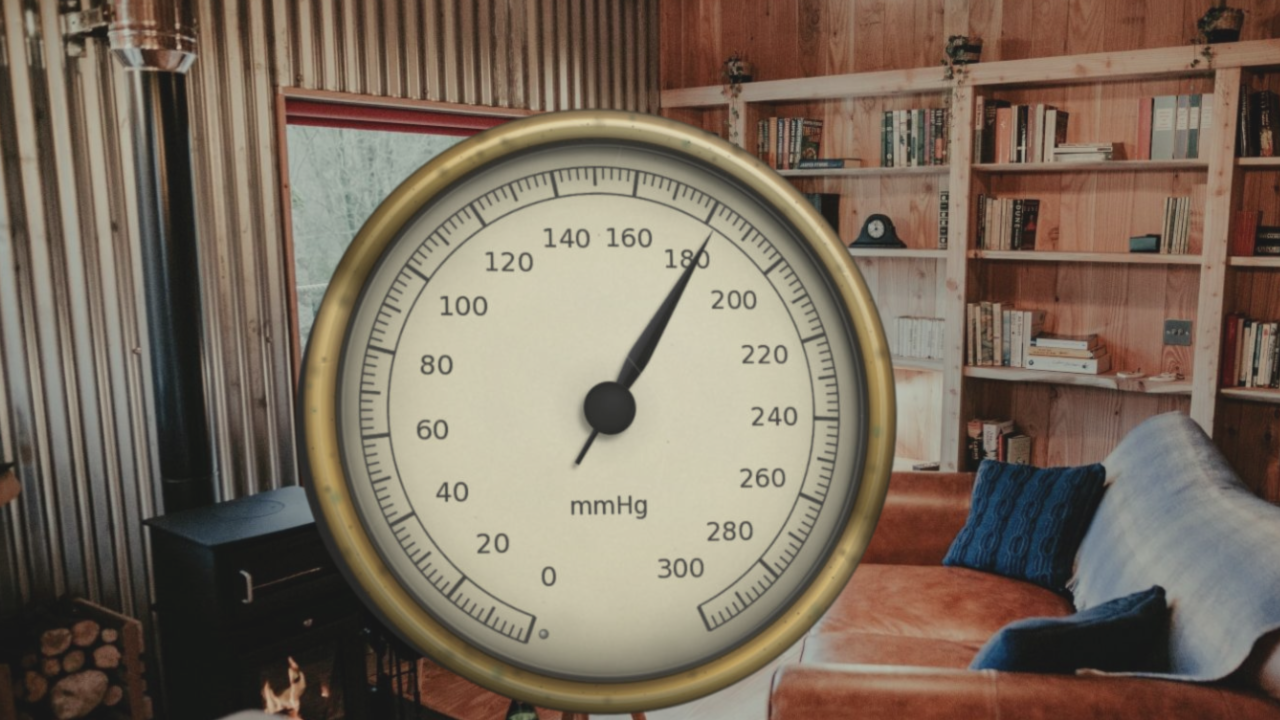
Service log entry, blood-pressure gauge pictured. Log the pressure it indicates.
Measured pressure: 182 mmHg
